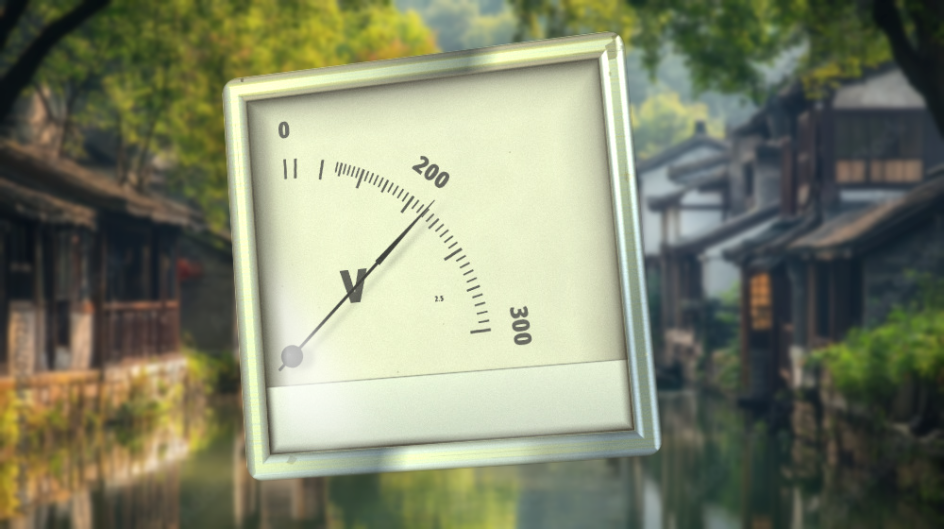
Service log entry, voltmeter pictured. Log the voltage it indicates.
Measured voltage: 215 V
